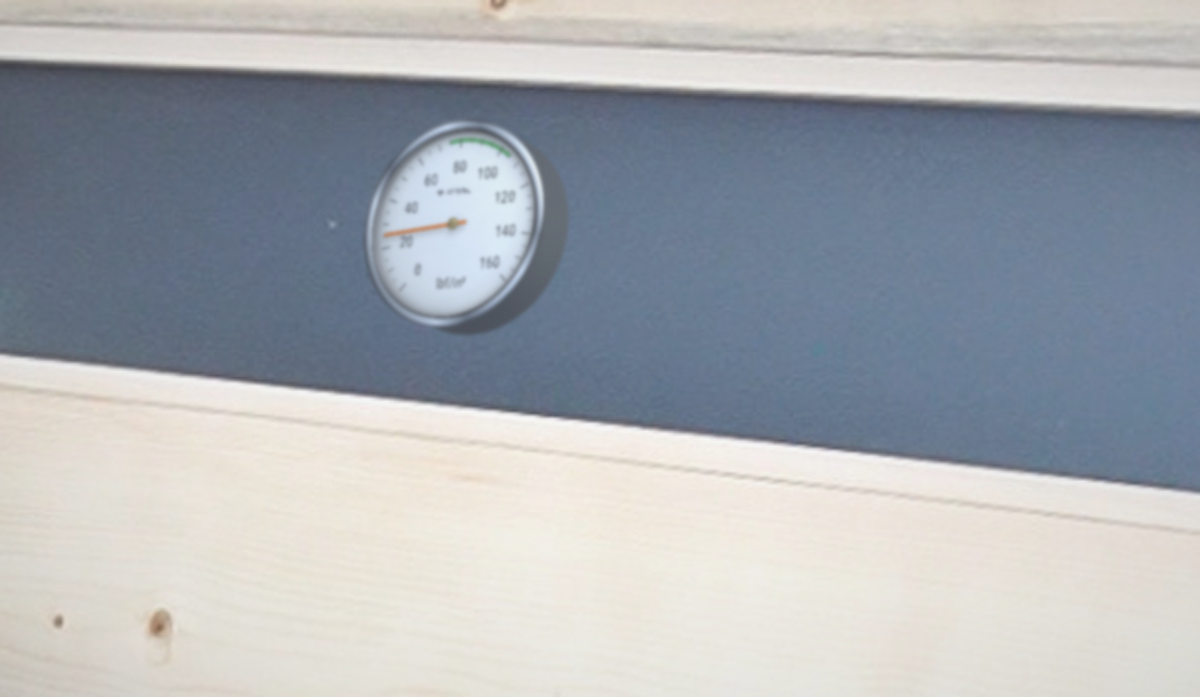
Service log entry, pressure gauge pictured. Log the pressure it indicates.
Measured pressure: 25 psi
